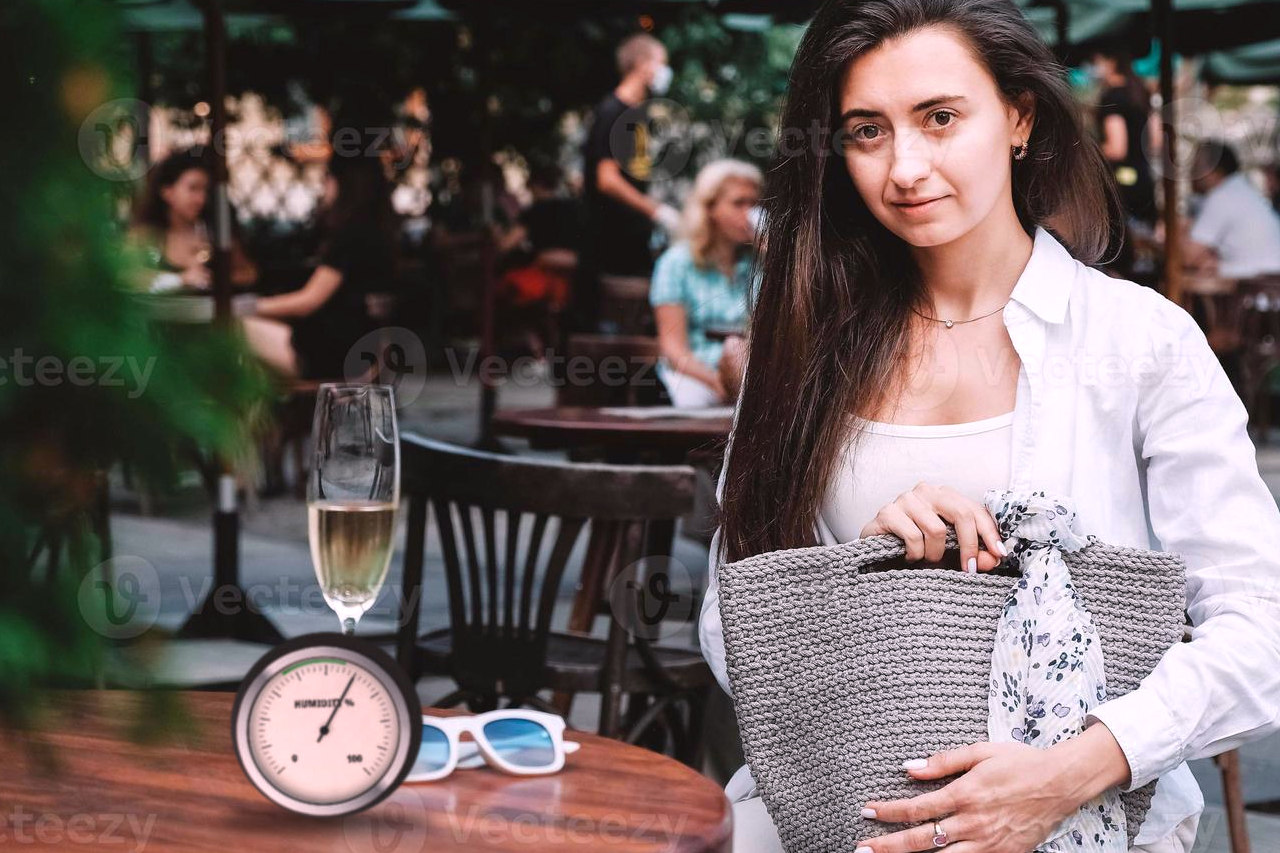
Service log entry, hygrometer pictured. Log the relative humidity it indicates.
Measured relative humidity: 60 %
